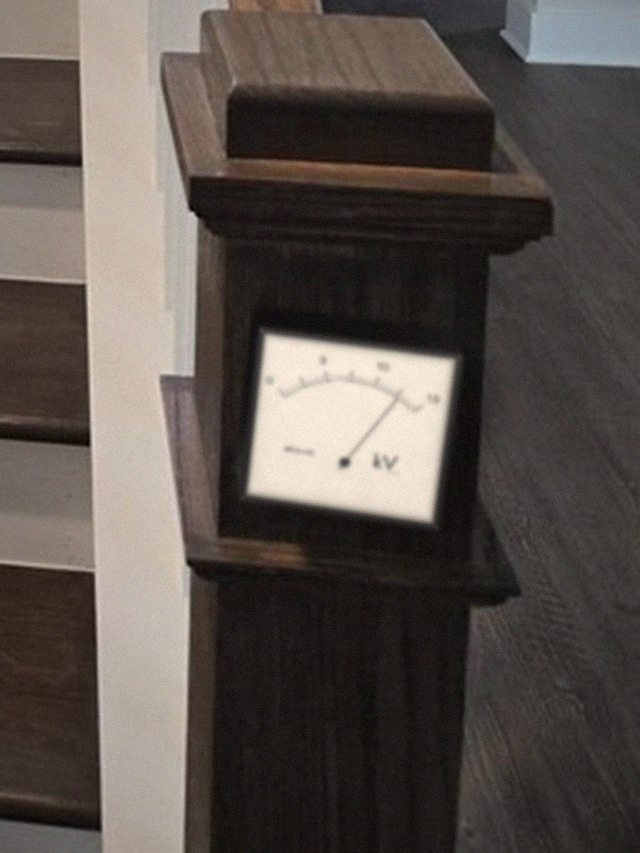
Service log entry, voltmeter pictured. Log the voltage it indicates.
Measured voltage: 12.5 kV
